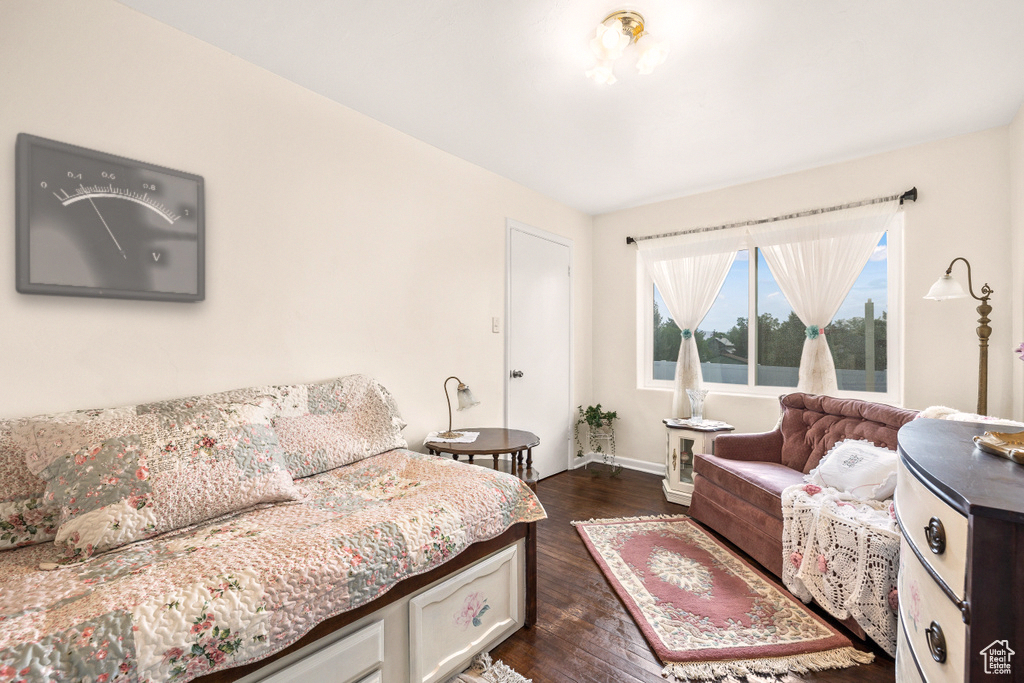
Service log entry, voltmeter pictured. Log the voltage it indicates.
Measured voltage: 0.4 V
